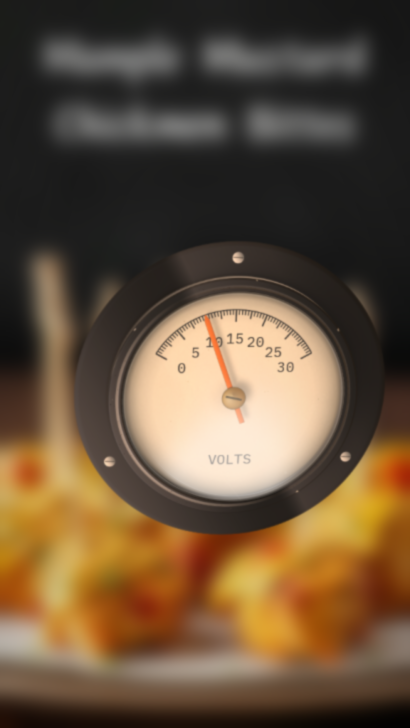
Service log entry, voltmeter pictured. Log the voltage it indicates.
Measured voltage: 10 V
